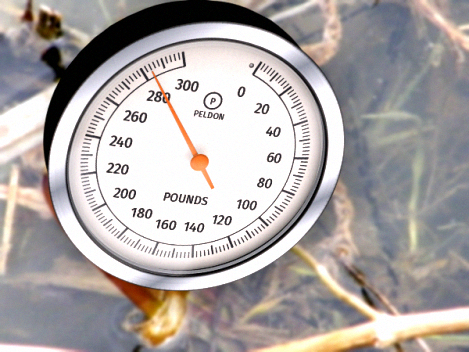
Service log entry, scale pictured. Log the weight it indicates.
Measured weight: 284 lb
